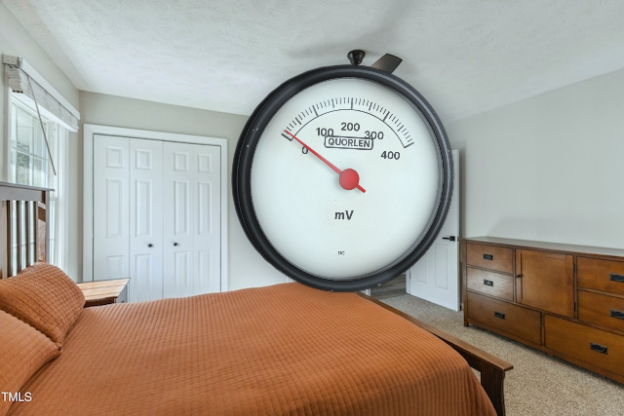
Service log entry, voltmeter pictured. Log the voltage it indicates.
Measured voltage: 10 mV
